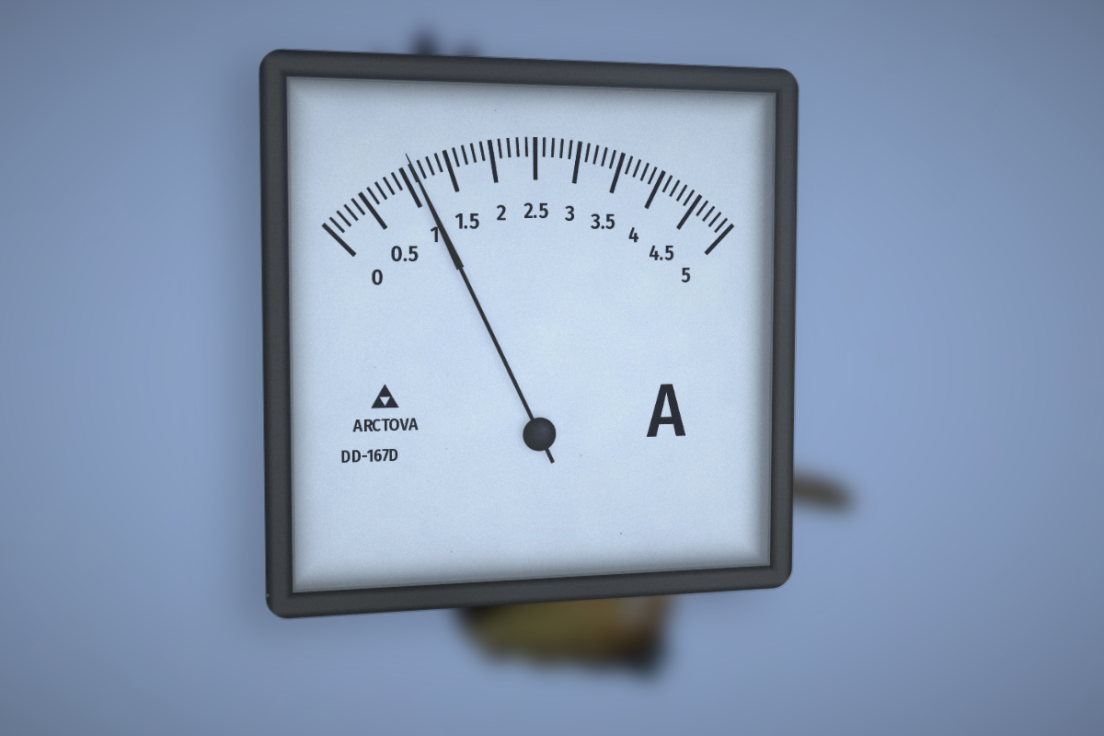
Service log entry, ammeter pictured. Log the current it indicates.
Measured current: 1.1 A
